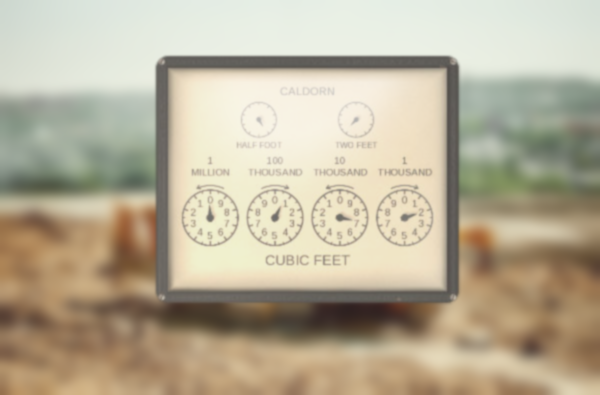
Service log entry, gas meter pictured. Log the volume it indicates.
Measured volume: 7200 ft³
